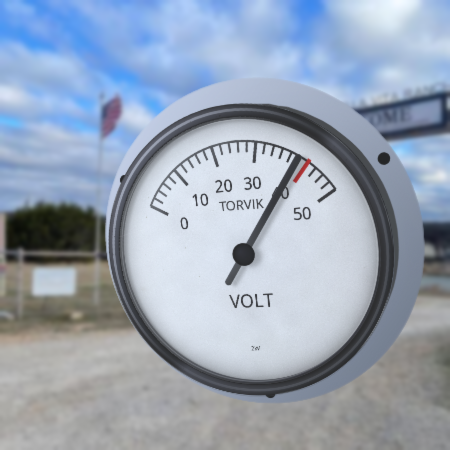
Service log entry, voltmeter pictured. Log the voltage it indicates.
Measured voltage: 40 V
